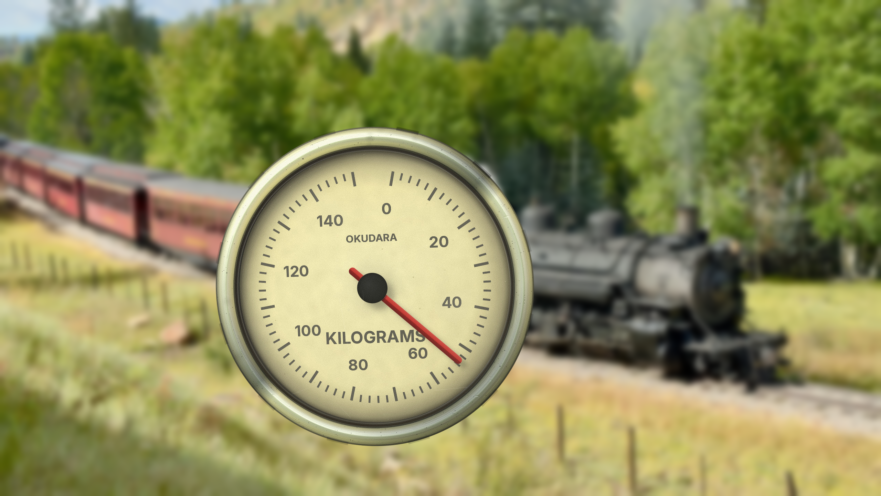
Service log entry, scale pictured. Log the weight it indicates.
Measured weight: 53 kg
